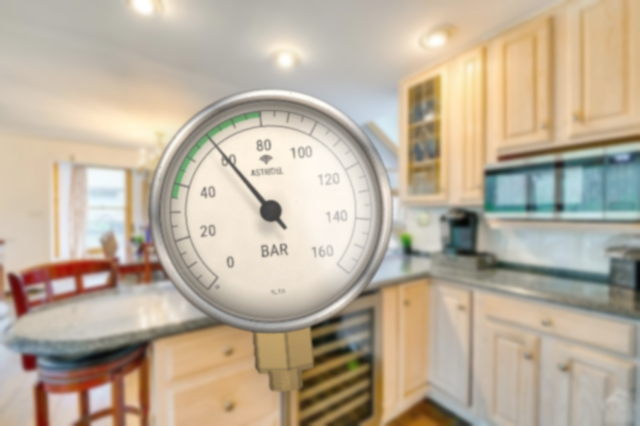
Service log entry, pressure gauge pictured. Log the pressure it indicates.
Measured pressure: 60 bar
